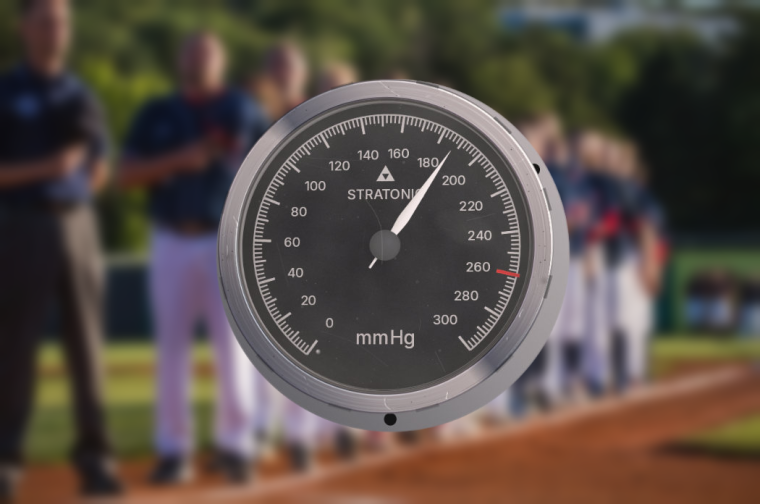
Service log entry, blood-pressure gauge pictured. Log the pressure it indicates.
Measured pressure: 188 mmHg
